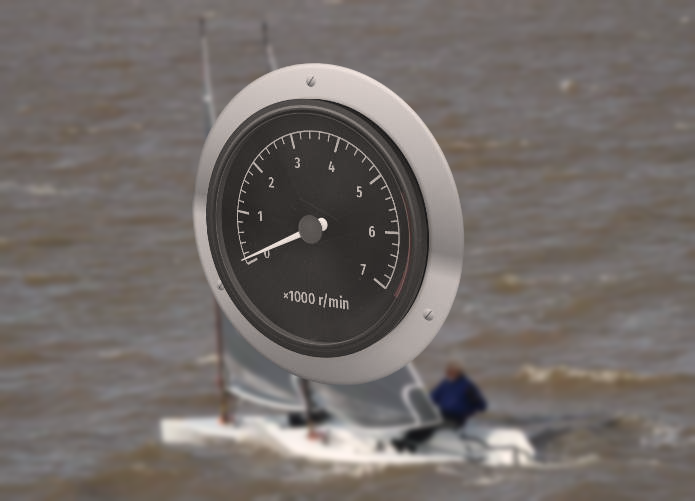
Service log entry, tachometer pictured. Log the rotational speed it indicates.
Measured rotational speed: 100 rpm
